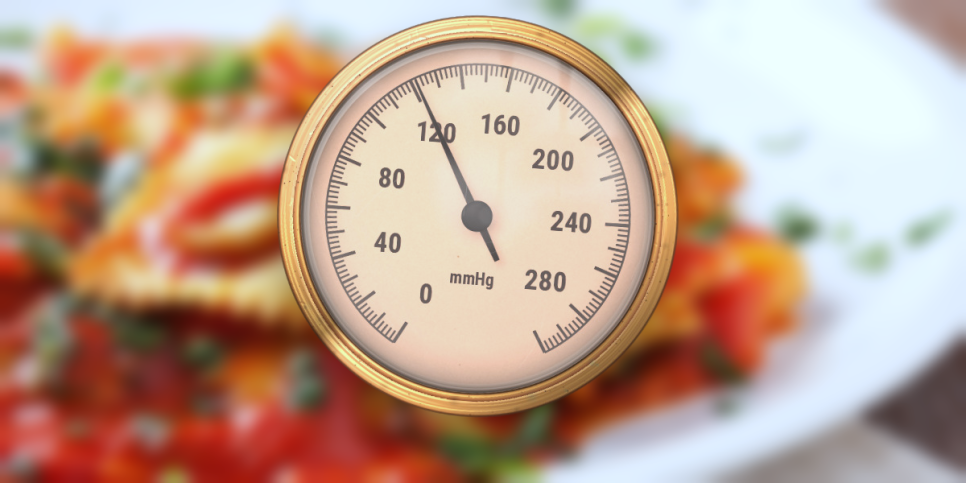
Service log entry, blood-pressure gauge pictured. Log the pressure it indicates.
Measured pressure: 122 mmHg
